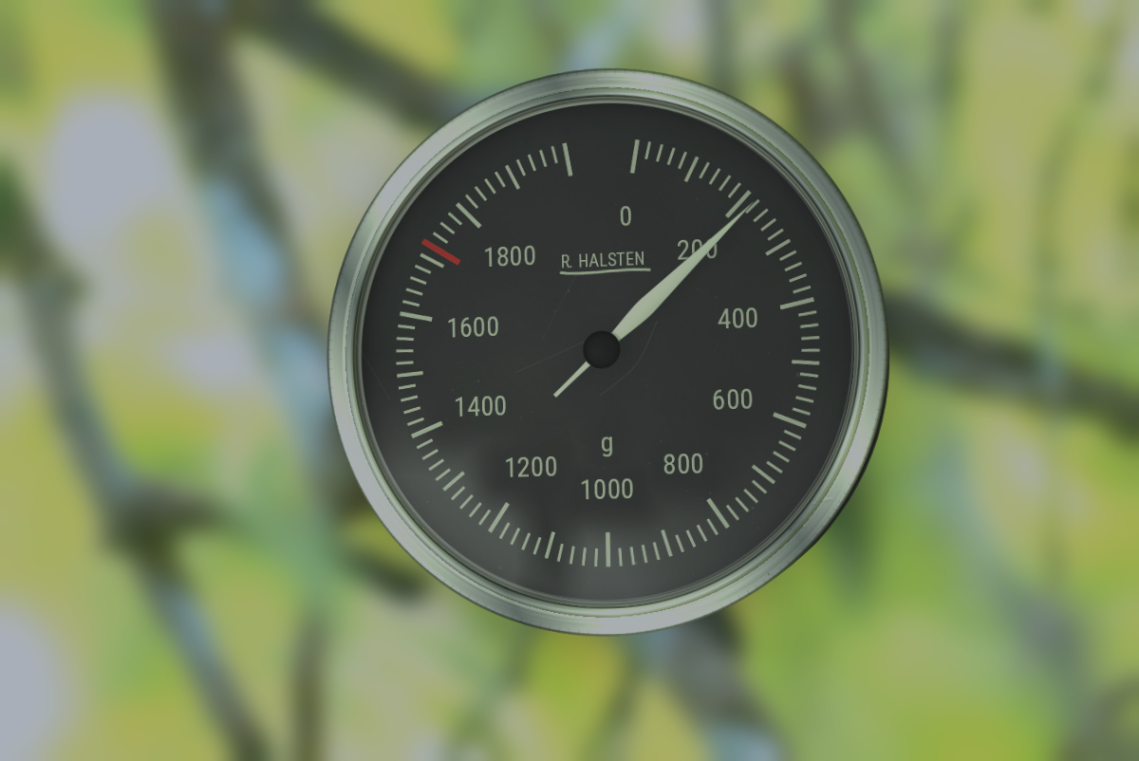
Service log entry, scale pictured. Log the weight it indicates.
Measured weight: 220 g
